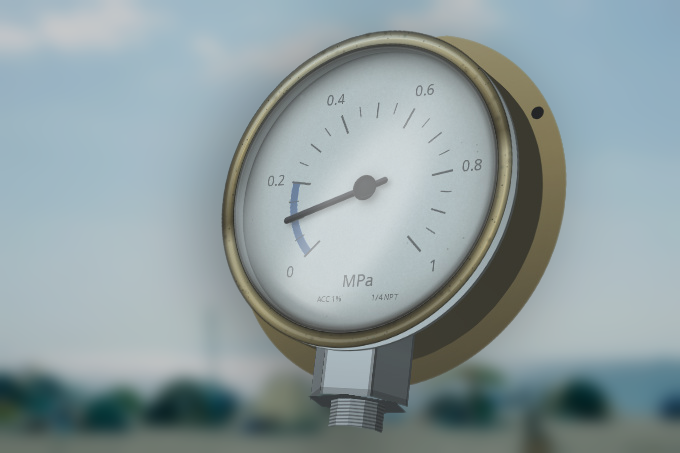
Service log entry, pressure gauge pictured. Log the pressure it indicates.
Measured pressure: 0.1 MPa
